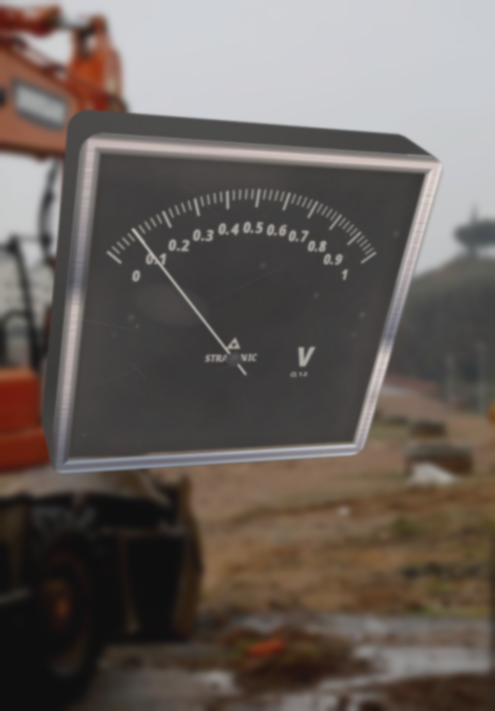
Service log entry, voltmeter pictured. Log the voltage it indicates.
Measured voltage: 0.1 V
